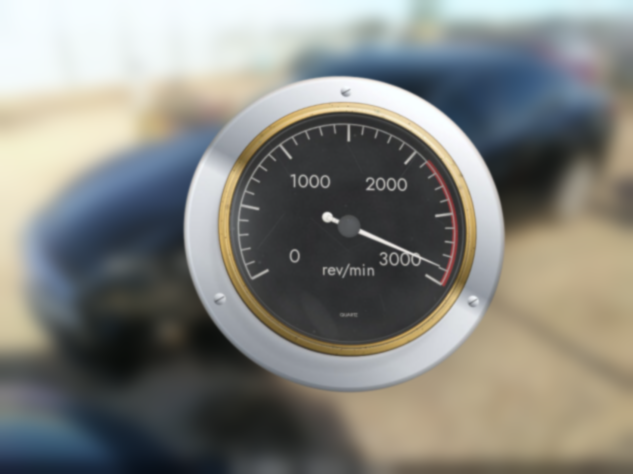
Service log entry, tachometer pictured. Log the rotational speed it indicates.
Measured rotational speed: 2900 rpm
